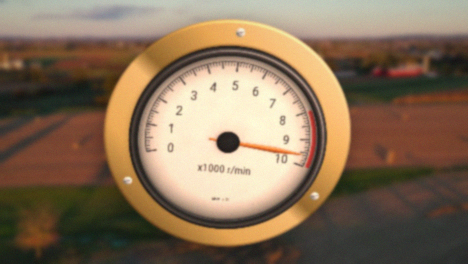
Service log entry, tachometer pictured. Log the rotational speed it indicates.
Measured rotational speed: 9500 rpm
